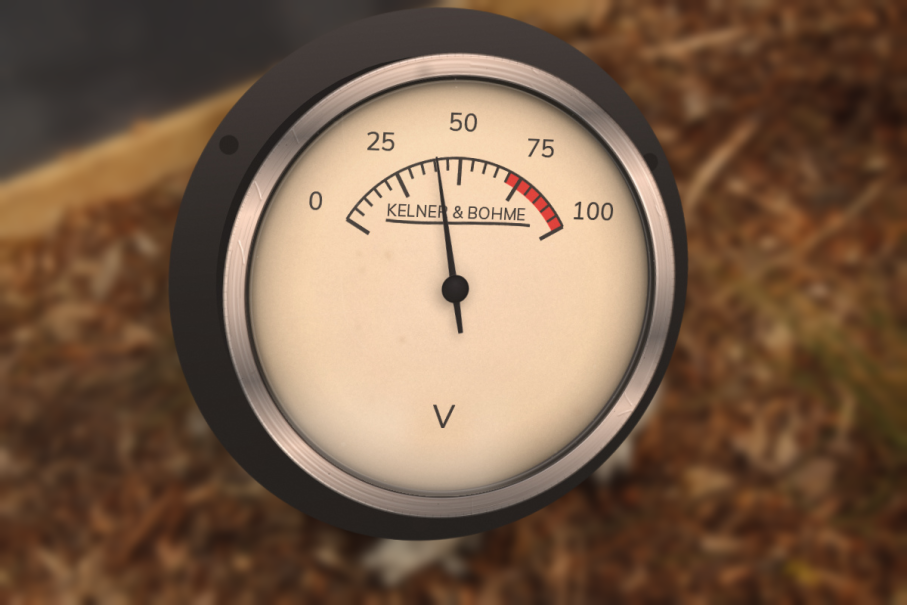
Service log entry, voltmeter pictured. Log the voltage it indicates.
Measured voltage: 40 V
